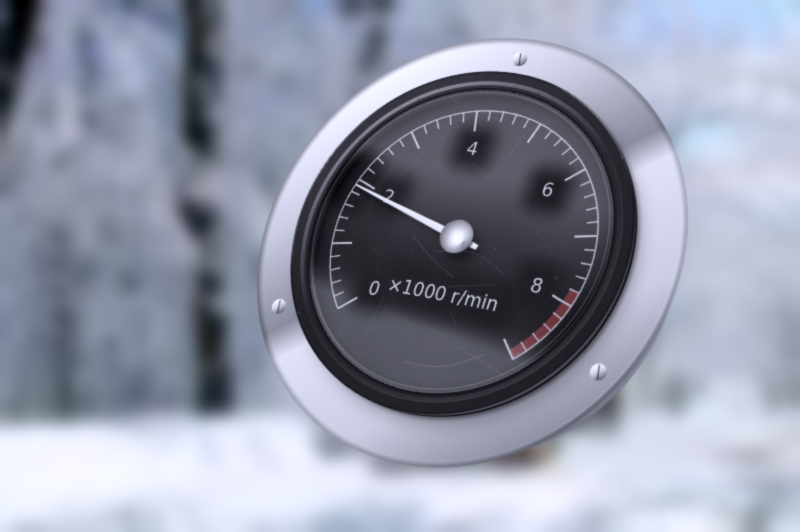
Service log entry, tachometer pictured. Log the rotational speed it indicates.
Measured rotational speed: 1900 rpm
